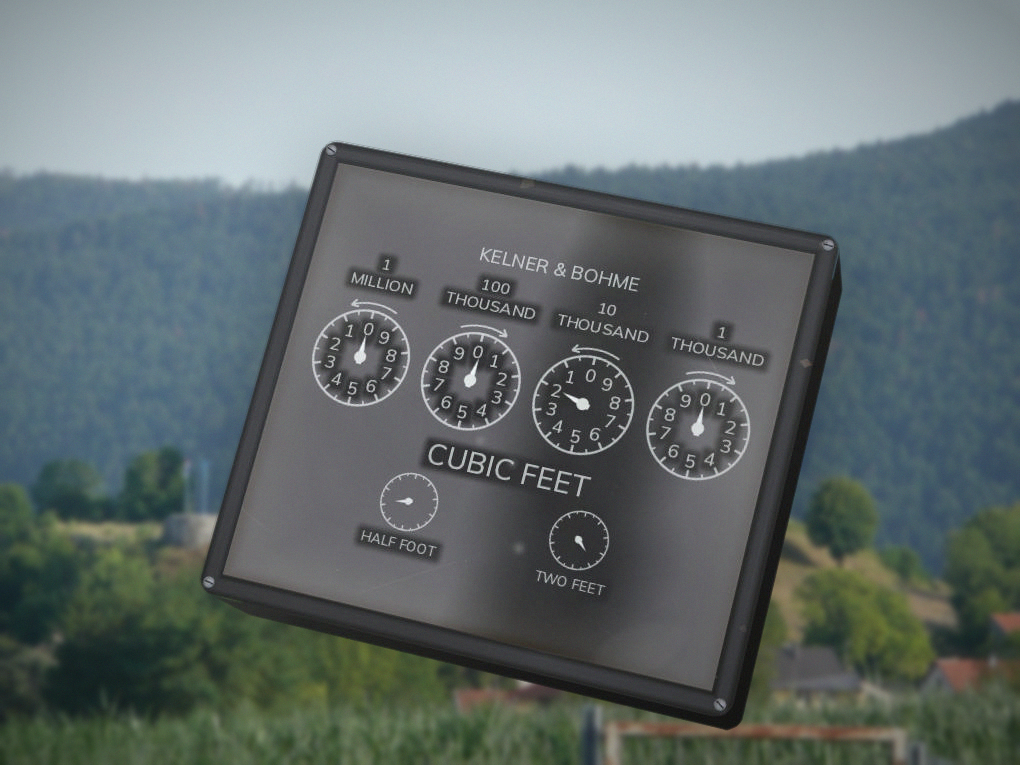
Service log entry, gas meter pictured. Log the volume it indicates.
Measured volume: 2000 ft³
